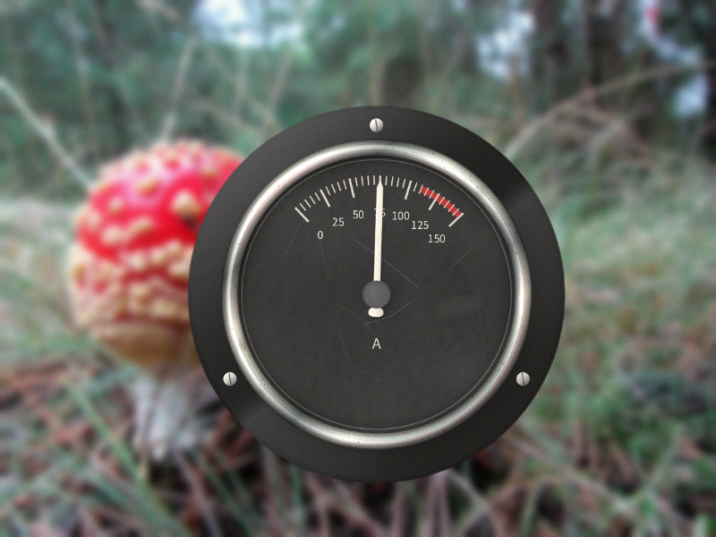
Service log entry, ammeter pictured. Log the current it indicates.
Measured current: 75 A
